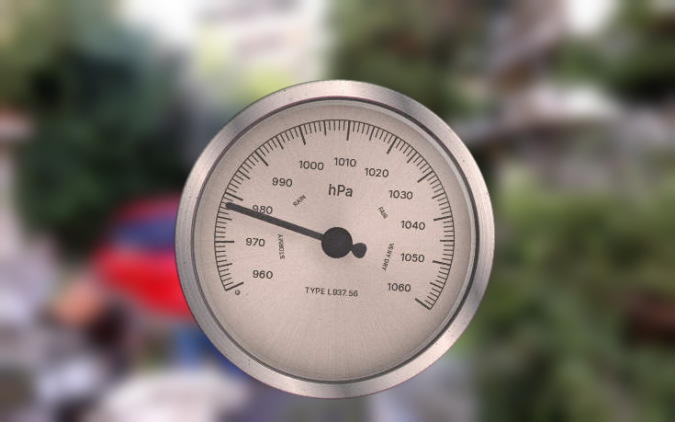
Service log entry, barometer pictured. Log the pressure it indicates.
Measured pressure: 978 hPa
